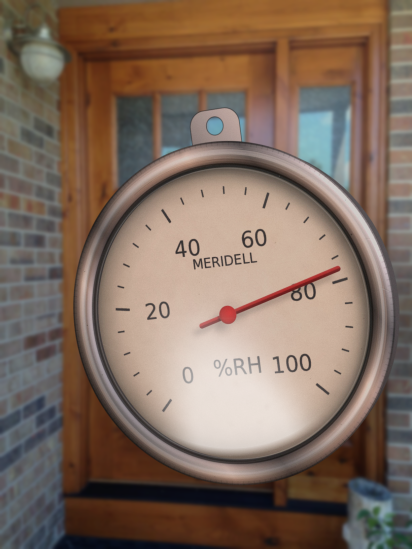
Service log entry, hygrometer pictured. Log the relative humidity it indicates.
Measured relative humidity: 78 %
